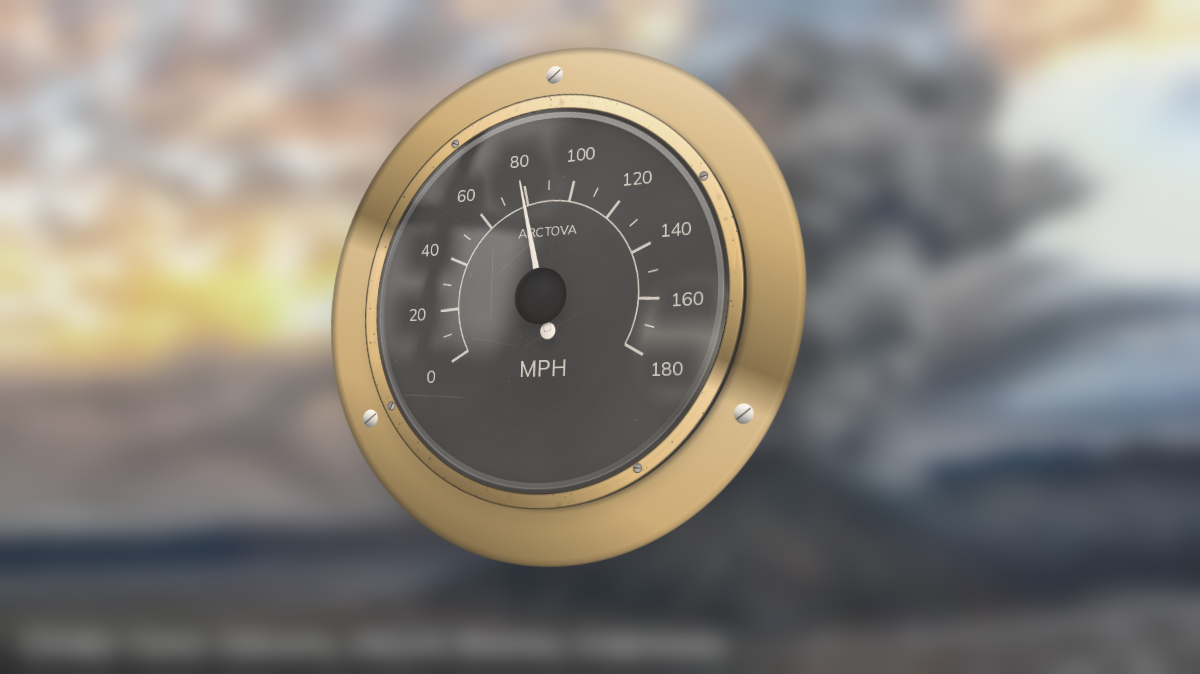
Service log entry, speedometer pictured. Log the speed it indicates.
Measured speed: 80 mph
